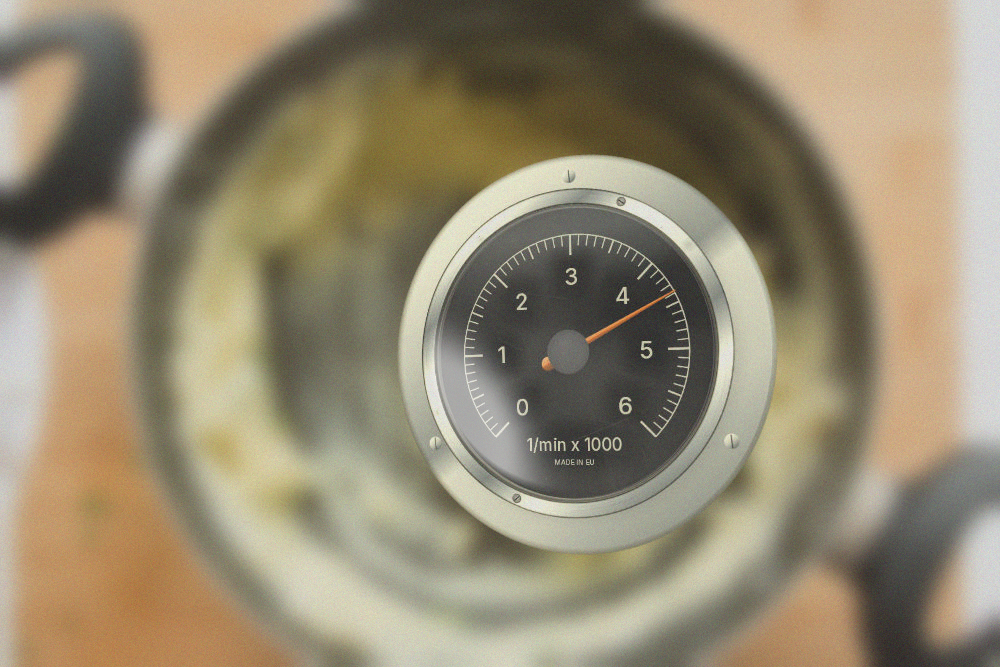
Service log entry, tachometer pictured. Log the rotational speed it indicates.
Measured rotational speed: 4400 rpm
